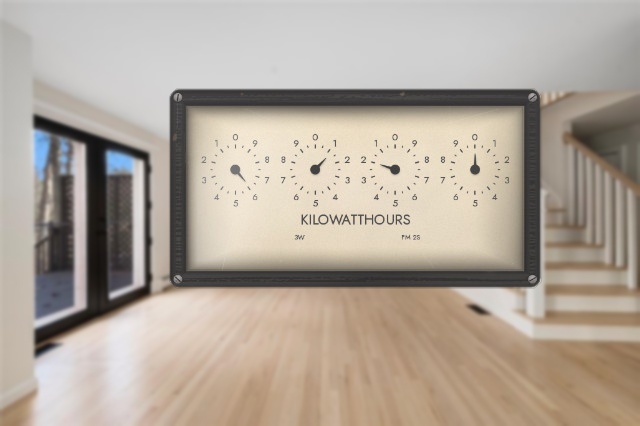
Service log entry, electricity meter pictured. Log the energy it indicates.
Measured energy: 6120 kWh
